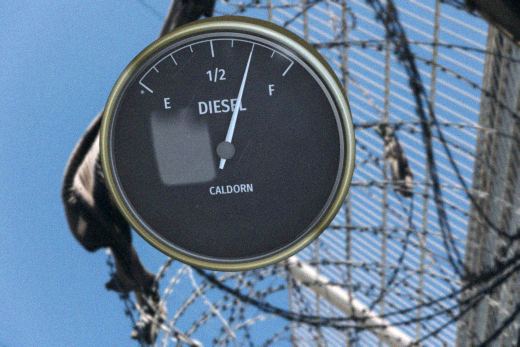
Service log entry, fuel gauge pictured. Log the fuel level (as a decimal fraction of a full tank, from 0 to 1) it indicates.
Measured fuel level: 0.75
